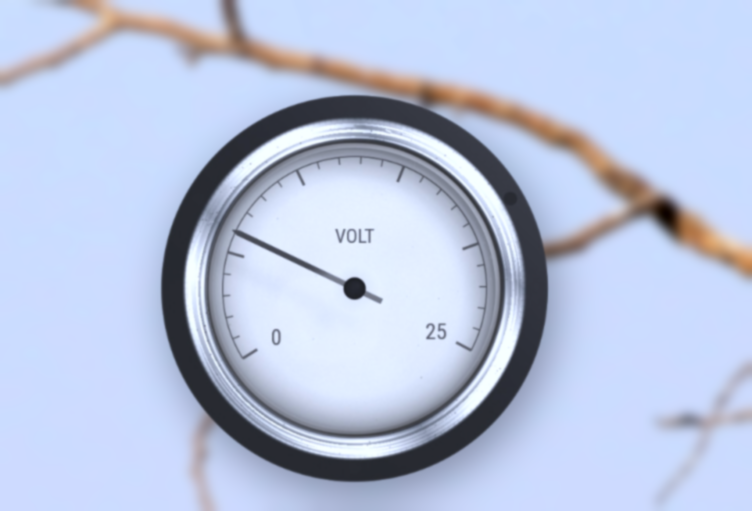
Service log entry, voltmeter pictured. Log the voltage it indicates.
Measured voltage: 6 V
